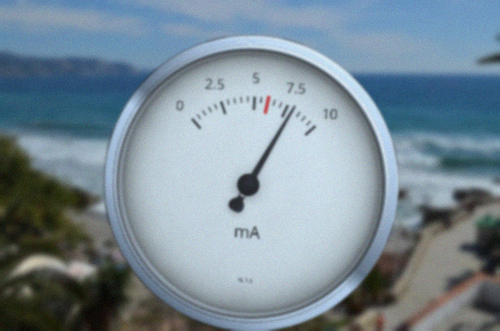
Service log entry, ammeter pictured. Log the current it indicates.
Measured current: 8 mA
